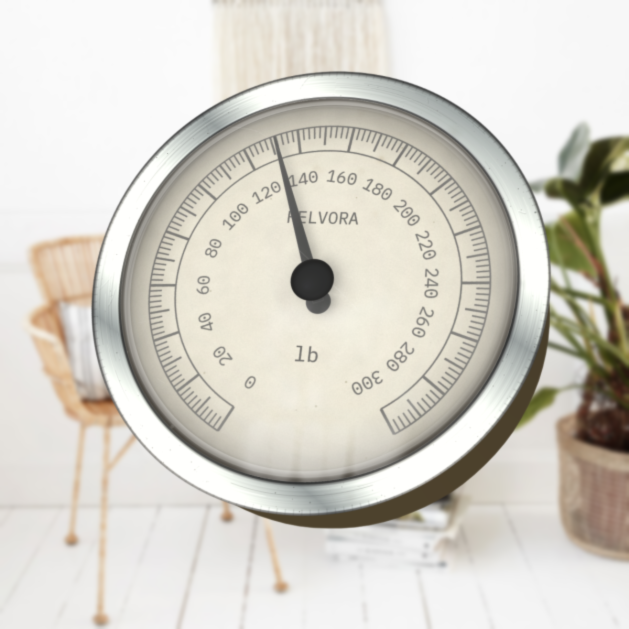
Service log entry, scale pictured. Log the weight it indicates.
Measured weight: 132 lb
